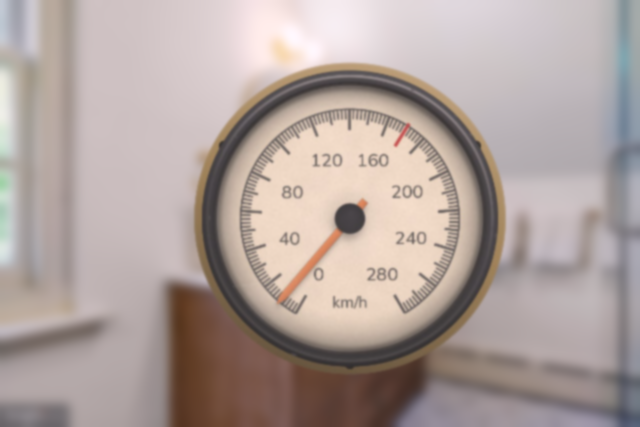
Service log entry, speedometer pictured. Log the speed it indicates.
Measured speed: 10 km/h
